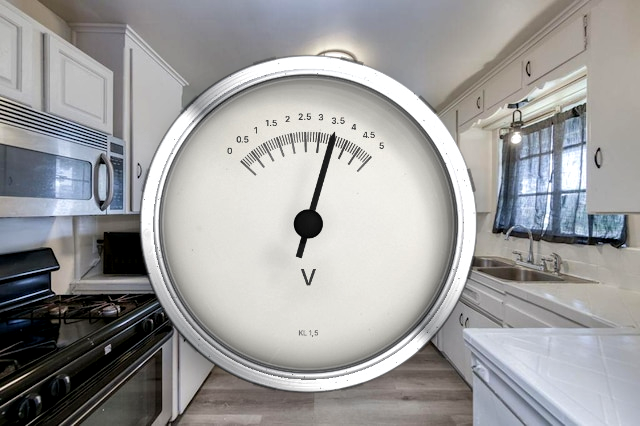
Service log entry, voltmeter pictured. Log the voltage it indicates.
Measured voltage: 3.5 V
